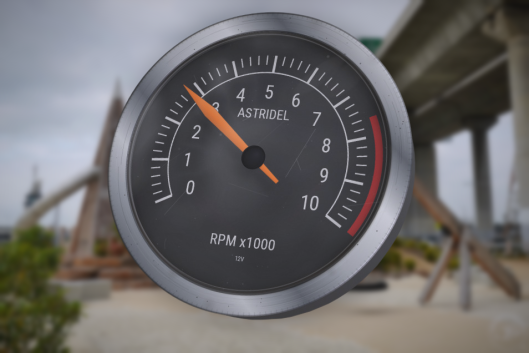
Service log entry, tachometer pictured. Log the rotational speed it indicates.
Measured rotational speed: 2800 rpm
